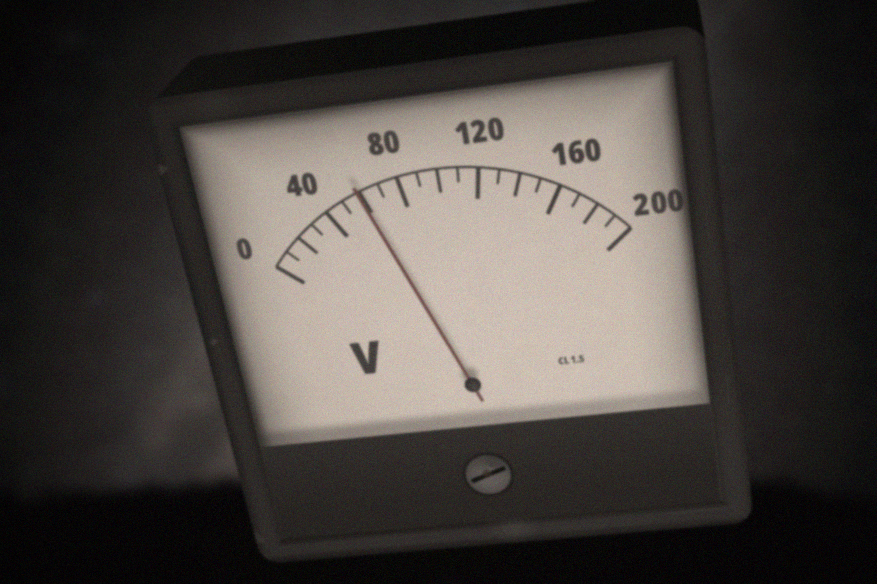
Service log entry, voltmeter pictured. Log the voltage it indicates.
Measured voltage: 60 V
